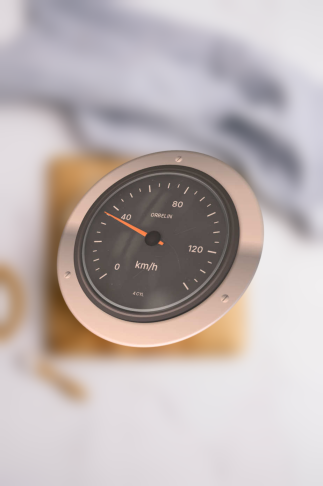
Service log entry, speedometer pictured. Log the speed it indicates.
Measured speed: 35 km/h
